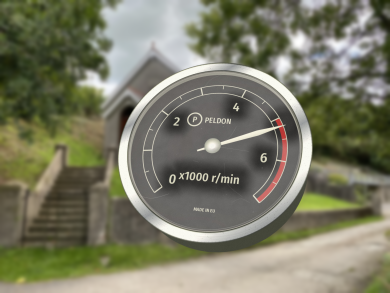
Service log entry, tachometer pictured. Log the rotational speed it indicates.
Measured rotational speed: 5250 rpm
